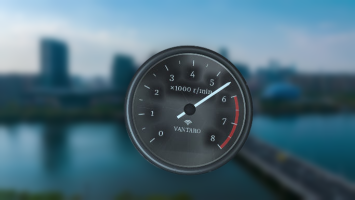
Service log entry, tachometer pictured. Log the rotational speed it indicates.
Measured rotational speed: 5500 rpm
